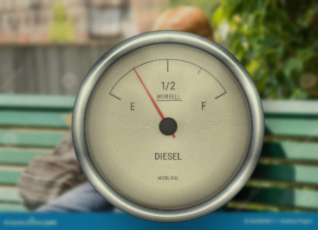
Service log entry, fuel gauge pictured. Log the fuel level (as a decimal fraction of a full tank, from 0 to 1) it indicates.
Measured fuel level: 0.25
